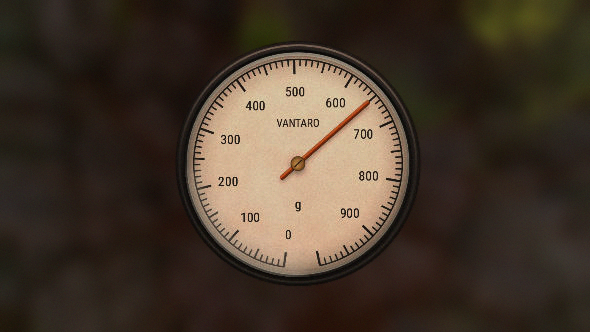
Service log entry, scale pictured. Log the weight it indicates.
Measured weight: 650 g
